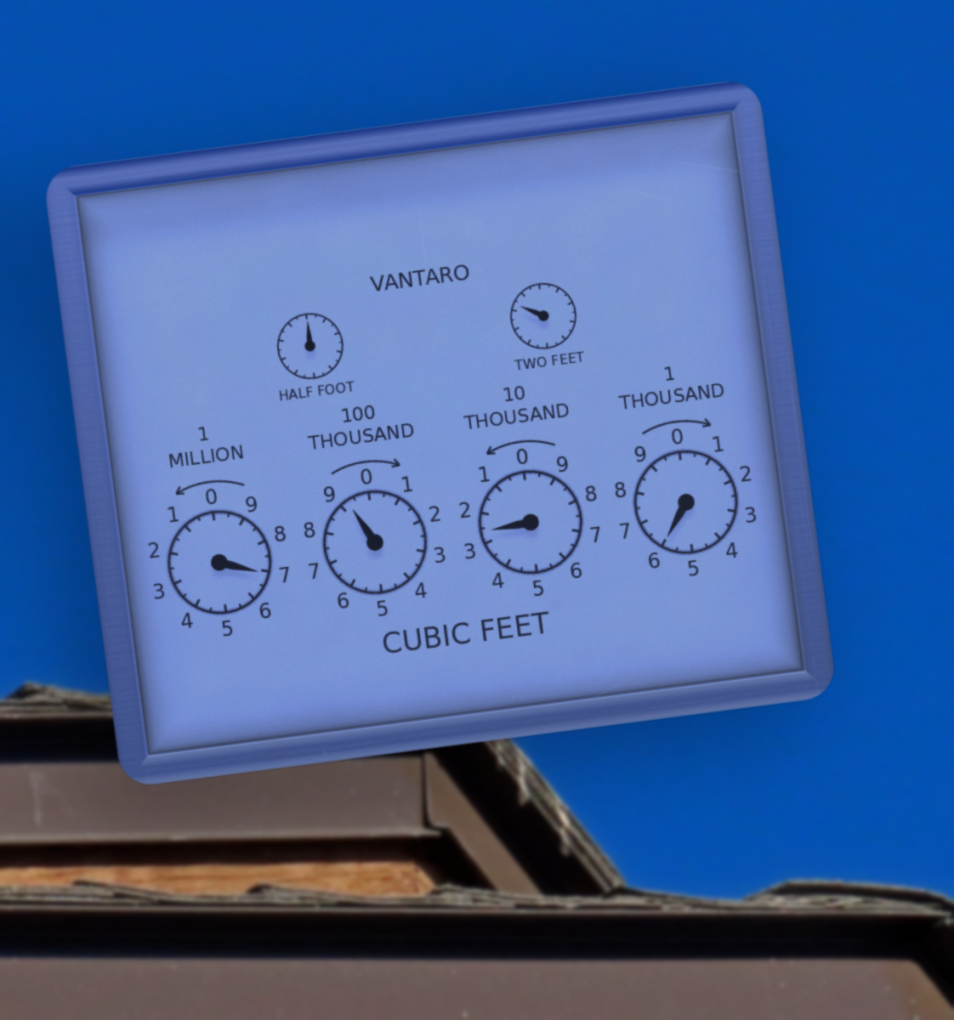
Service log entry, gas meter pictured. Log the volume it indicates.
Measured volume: 692600 ft³
